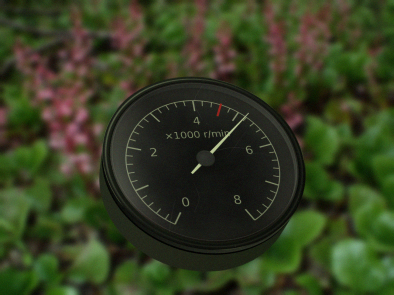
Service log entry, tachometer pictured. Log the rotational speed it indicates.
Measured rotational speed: 5200 rpm
